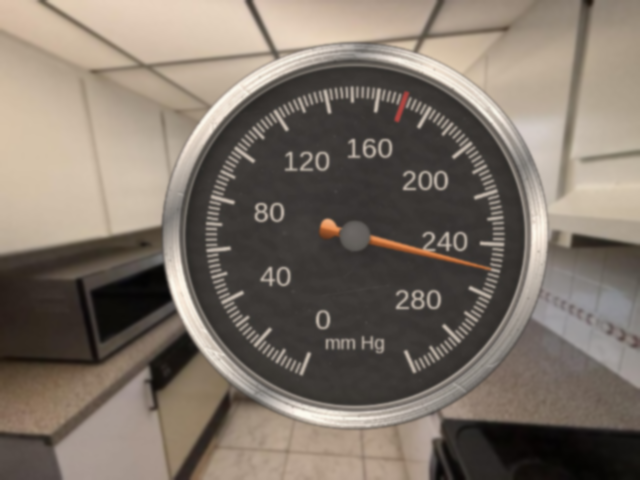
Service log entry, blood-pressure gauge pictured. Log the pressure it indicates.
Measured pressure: 250 mmHg
